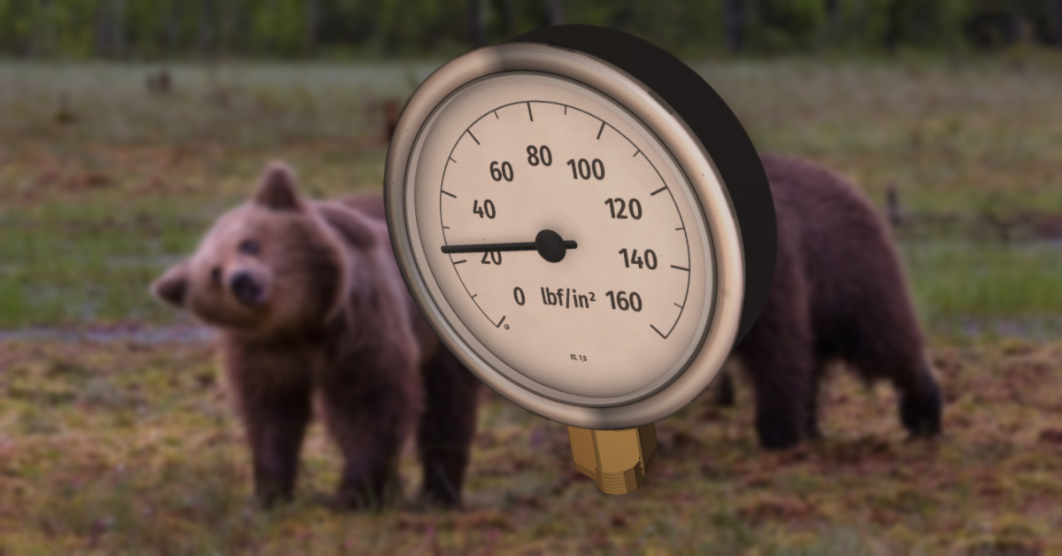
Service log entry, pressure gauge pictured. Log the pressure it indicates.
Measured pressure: 25 psi
